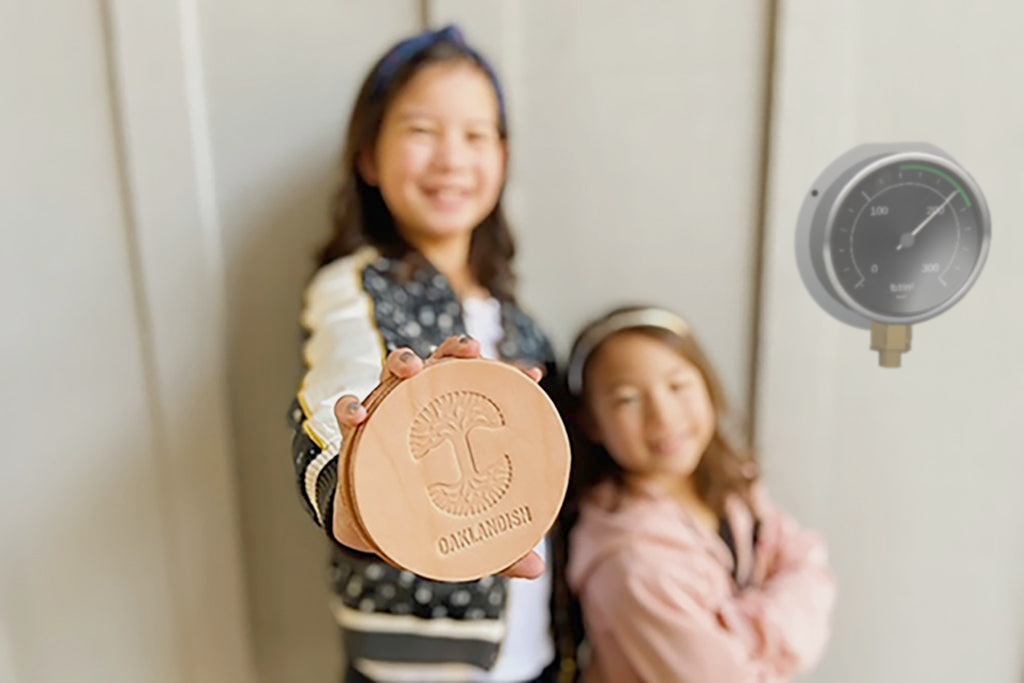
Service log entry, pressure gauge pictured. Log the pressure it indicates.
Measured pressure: 200 psi
